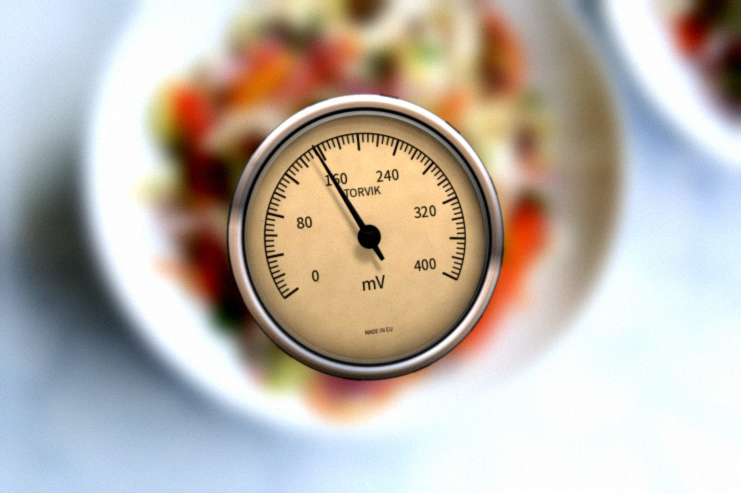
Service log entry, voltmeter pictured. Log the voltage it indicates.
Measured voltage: 155 mV
